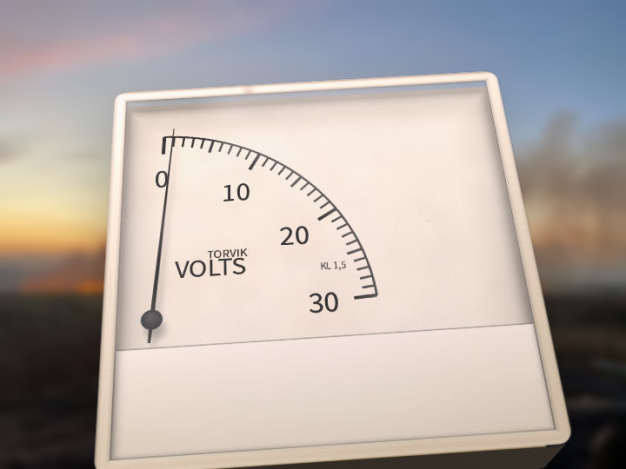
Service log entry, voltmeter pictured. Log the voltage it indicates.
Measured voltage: 1 V
